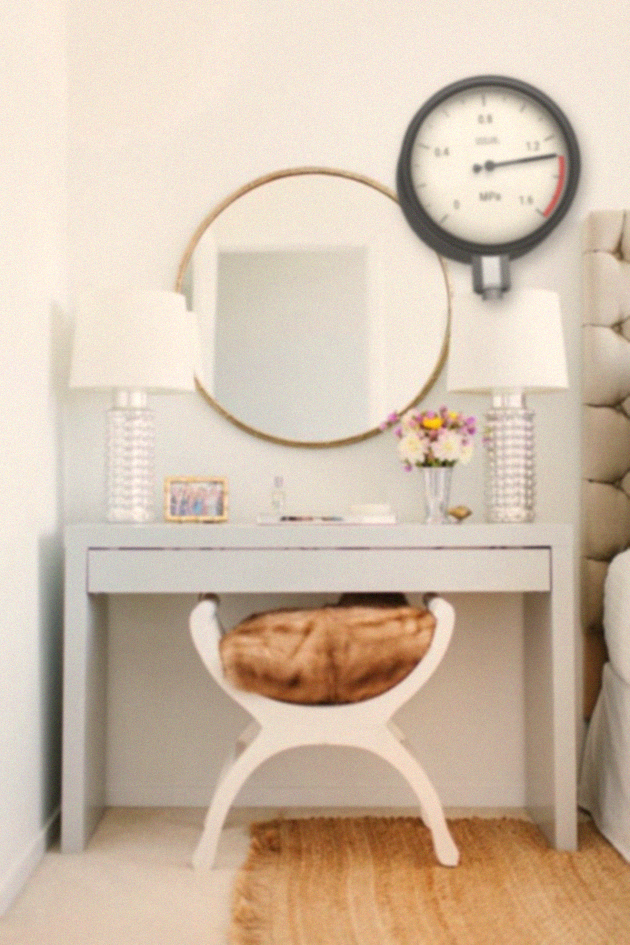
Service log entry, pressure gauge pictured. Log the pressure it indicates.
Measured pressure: 1.3 MPa
